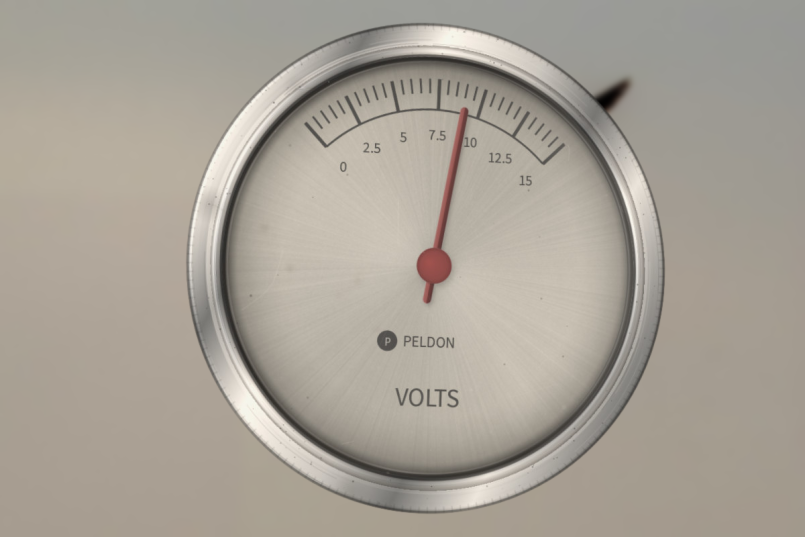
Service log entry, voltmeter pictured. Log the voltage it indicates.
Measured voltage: 9 V
